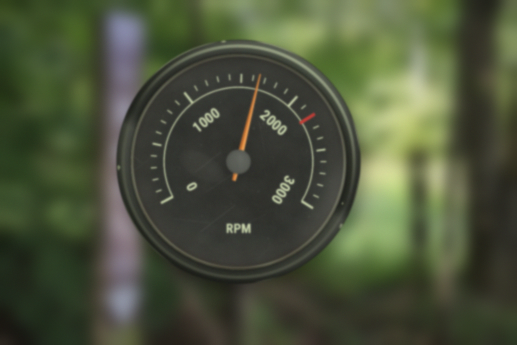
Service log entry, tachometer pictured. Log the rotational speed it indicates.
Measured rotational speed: 1650 rpm
